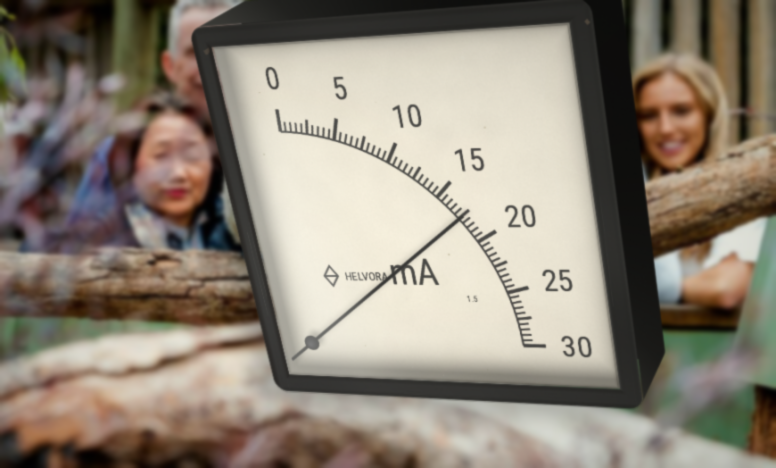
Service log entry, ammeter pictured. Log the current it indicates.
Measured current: 17.5 mA
